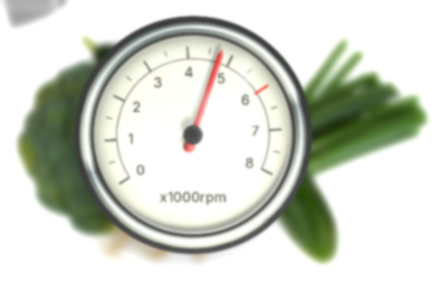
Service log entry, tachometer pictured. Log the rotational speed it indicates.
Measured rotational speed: 4750 rpm
